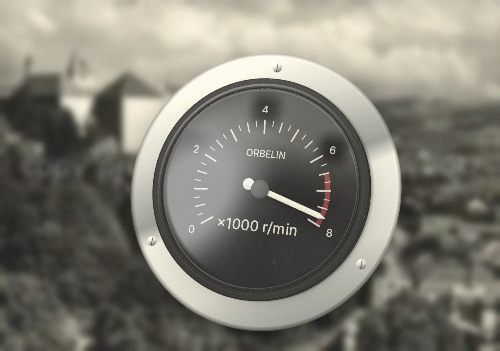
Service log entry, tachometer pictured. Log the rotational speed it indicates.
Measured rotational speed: 7750 rpm
